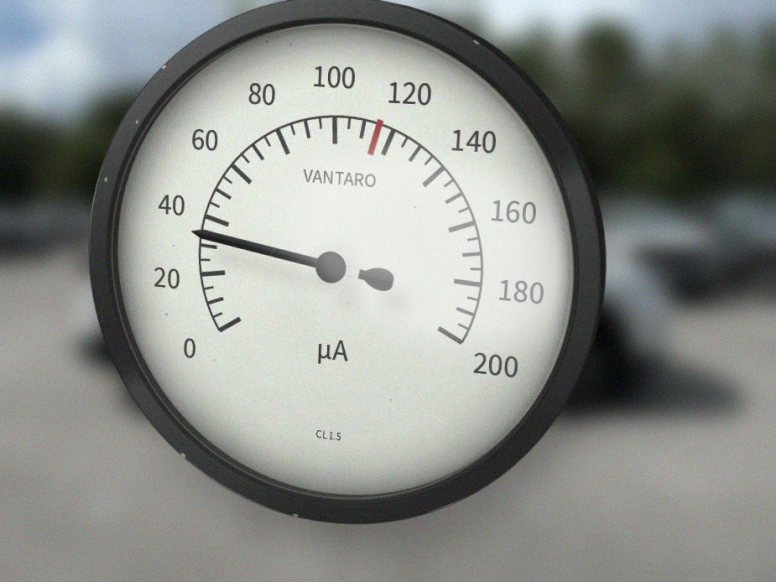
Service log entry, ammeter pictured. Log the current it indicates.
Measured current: 35 µA
